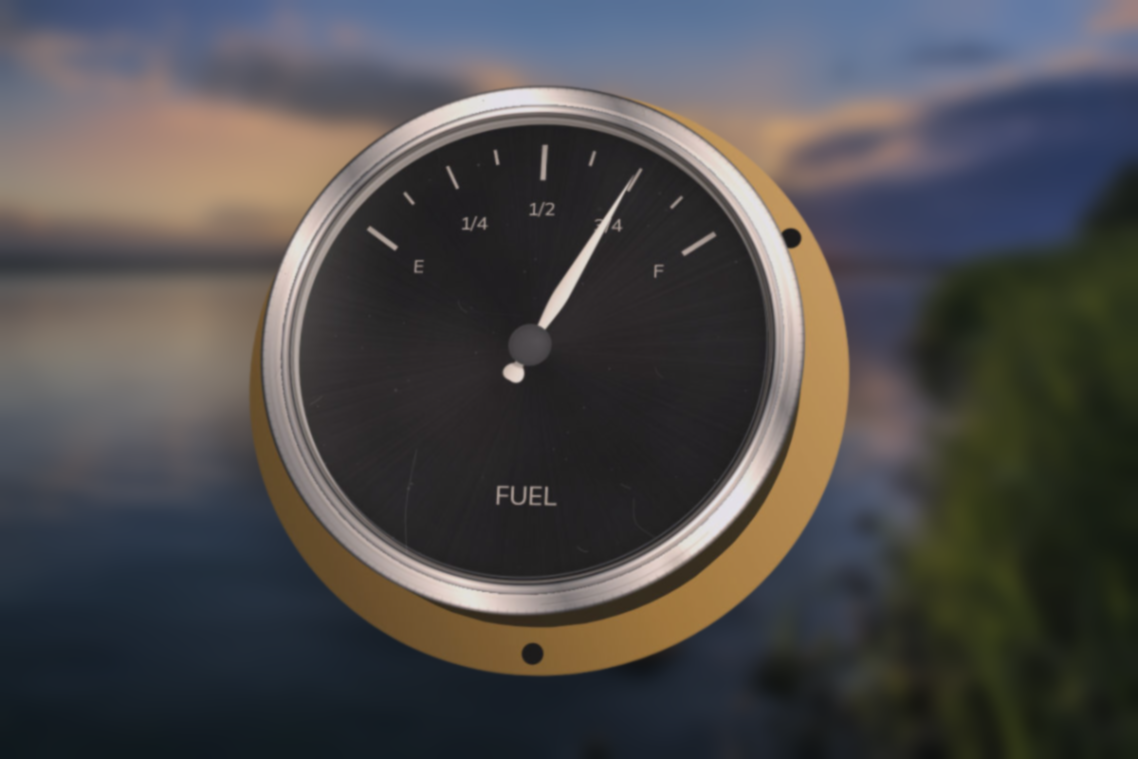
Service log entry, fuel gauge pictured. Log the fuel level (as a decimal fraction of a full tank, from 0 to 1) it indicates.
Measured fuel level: 0.75
